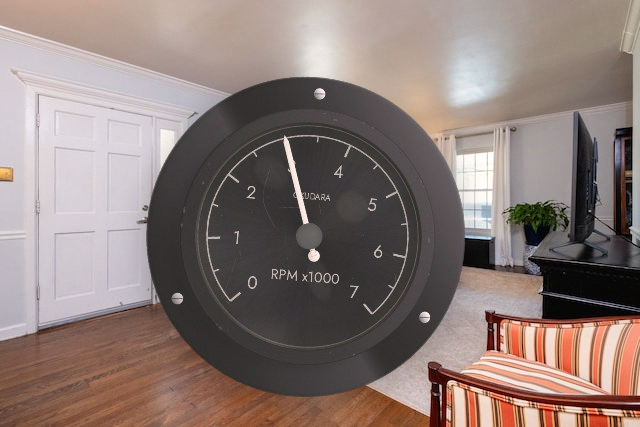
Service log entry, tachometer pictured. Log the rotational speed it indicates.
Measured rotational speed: 3000 rpm
